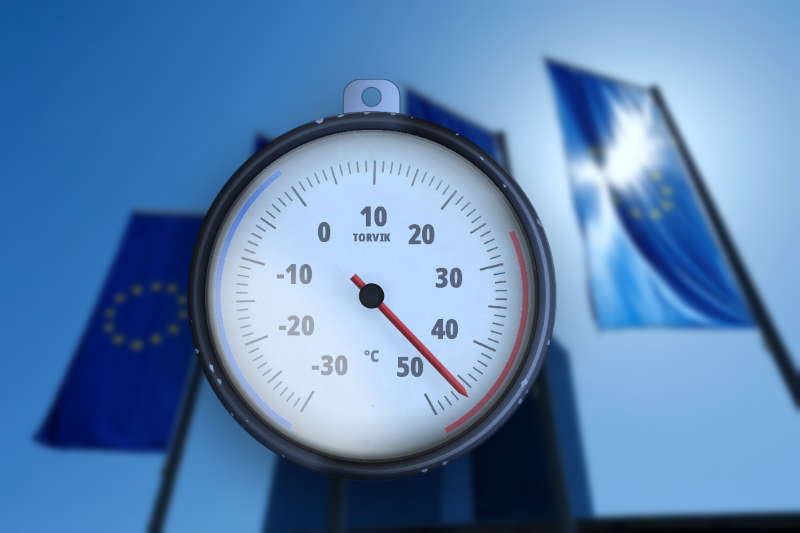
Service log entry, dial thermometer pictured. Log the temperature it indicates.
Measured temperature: 46 °C
